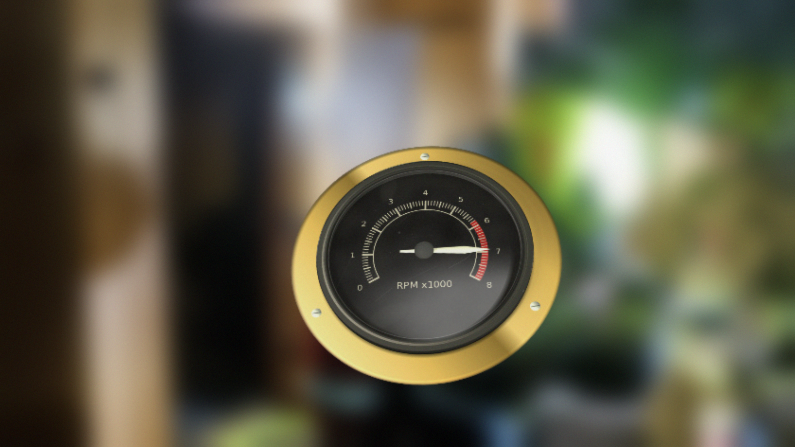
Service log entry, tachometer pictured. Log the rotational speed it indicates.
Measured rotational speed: 7000 rpm
